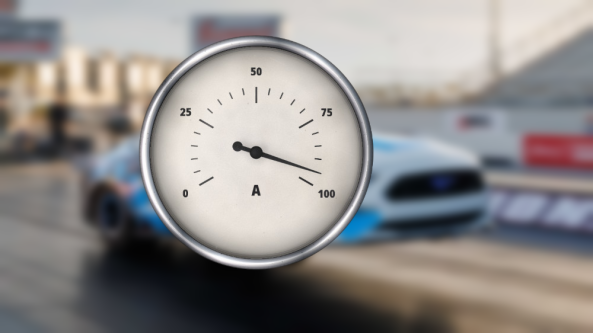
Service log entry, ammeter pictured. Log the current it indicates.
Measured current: 95 A
